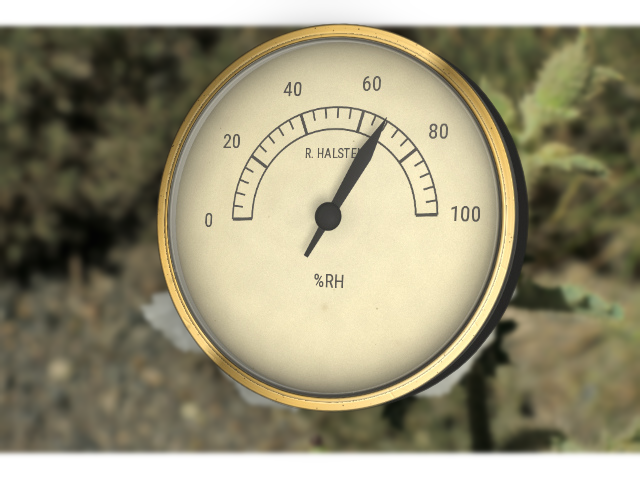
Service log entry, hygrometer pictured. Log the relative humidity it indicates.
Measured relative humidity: 68 %
